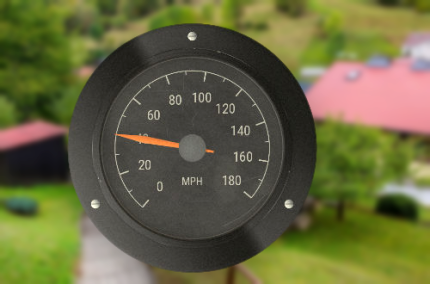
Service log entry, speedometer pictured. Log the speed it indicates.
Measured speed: 40 mph
